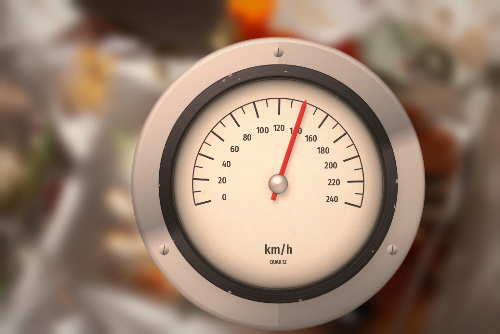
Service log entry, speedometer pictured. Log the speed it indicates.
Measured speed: 140 km/h
